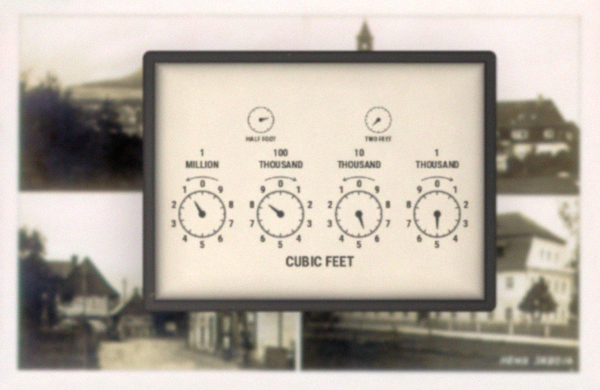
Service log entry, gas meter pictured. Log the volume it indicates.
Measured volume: 85500 ft³
